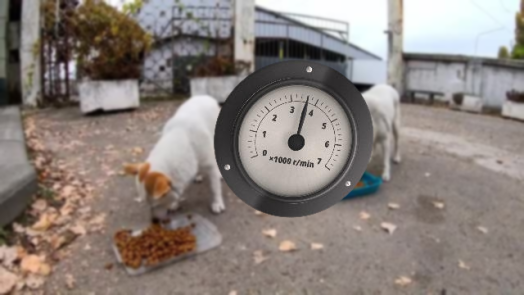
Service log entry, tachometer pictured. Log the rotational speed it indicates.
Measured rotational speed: 3600 rpm
